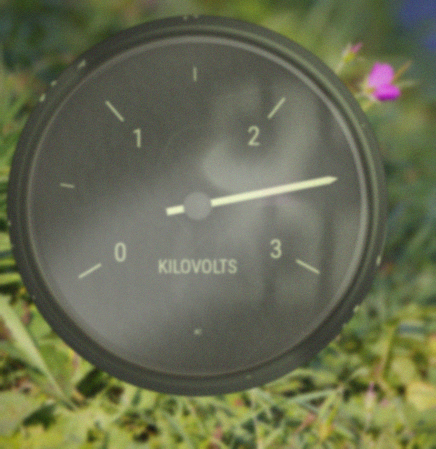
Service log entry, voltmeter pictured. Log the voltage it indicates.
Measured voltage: 2.5 kV
